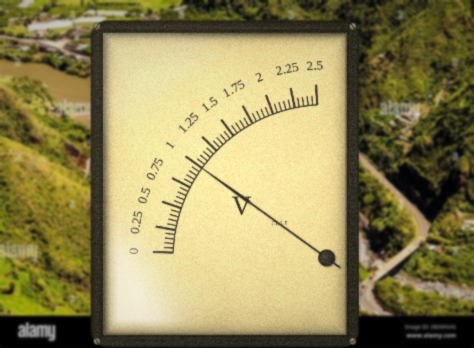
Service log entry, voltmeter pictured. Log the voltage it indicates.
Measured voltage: 1 V
